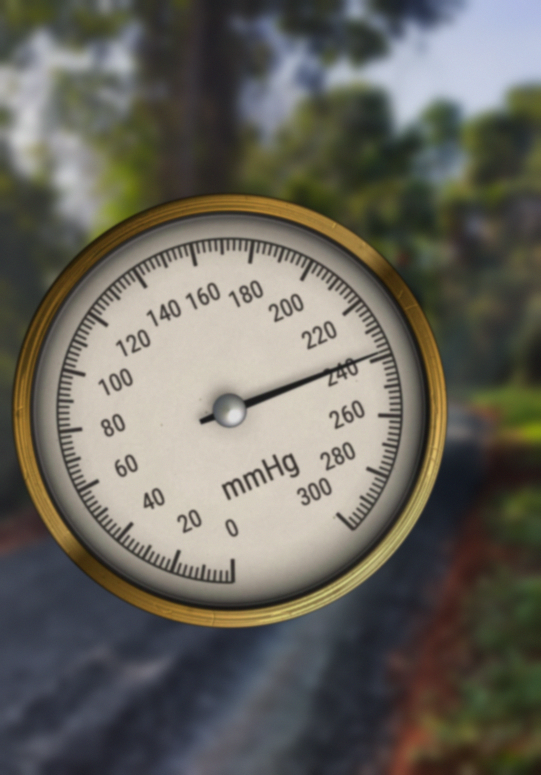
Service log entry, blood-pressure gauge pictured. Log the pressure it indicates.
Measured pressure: 238 mmHg
